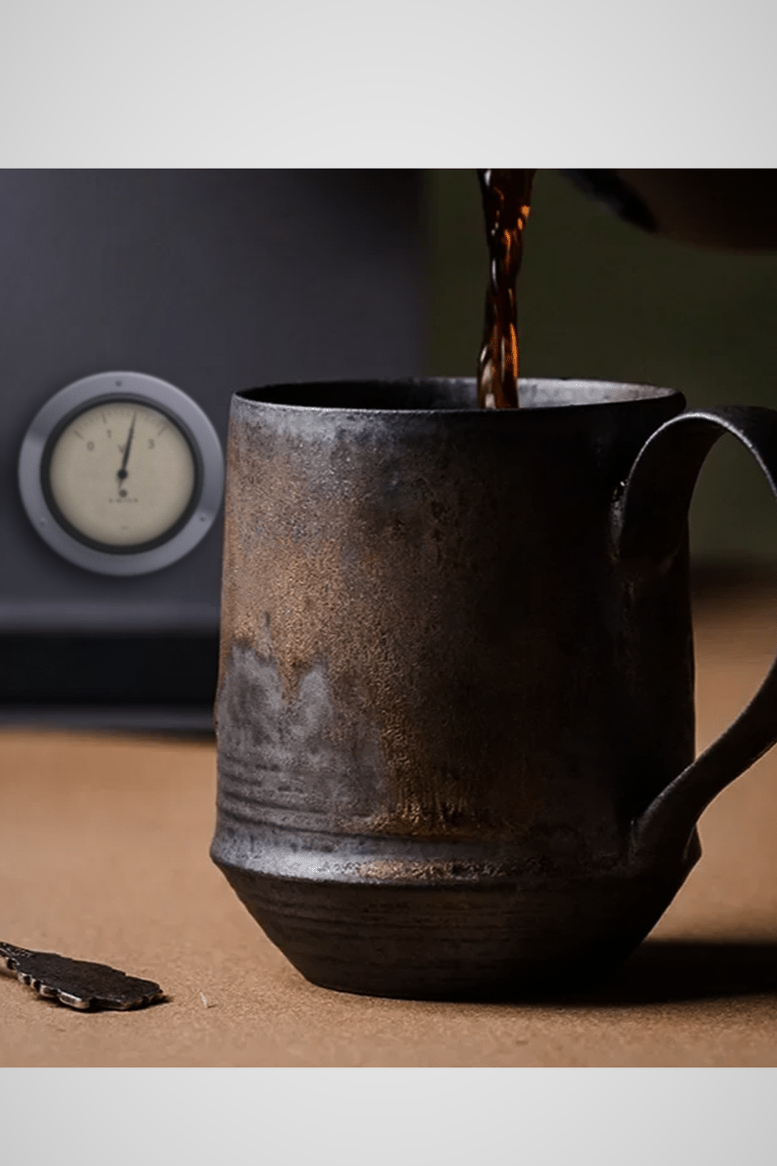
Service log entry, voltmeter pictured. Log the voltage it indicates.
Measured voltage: 2 V
